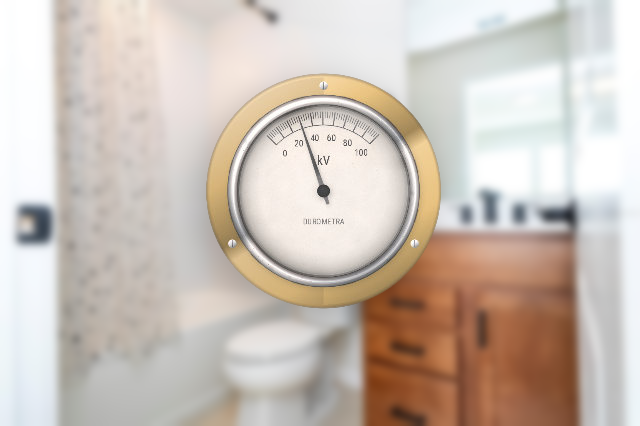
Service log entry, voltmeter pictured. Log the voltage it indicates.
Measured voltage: 30 kV
